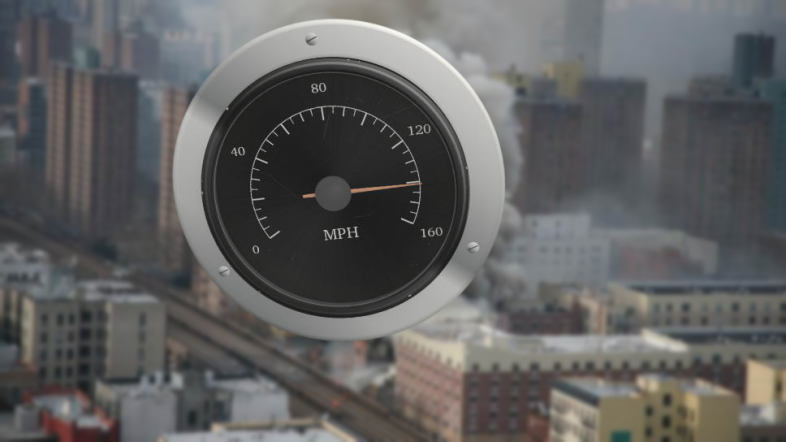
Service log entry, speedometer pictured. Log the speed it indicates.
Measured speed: 140 mph
